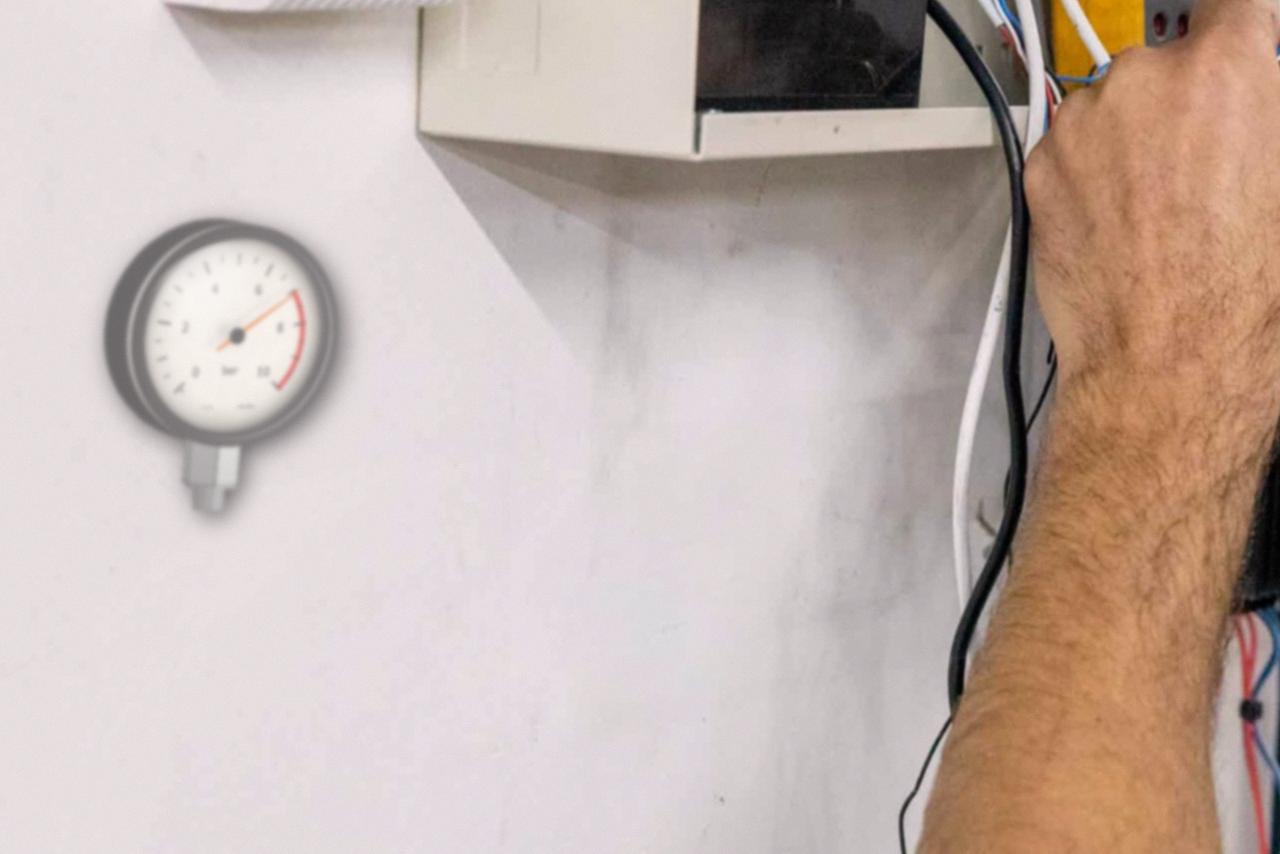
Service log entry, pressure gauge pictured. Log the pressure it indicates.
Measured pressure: 7 bar
